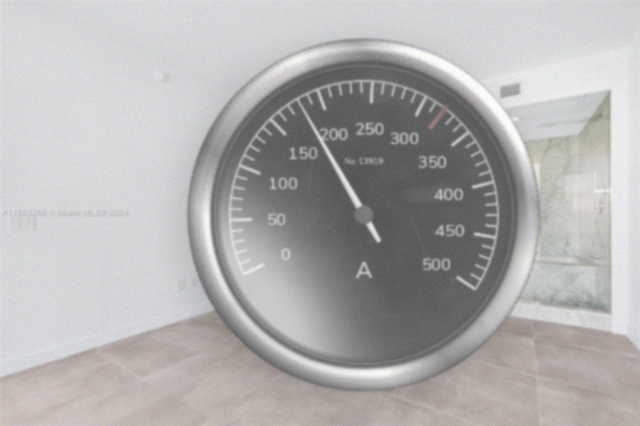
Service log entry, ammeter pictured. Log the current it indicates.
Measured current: 180 A
